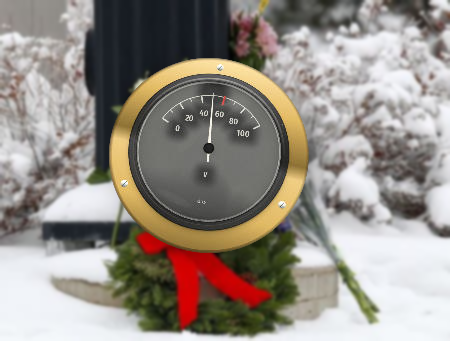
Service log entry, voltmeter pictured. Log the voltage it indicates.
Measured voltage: 50 V
